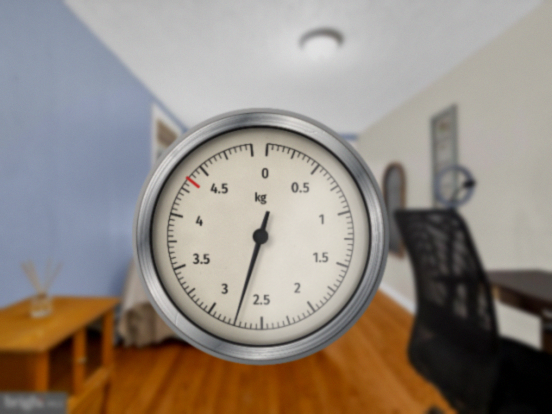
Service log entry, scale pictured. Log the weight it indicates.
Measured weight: 2.75 kg
